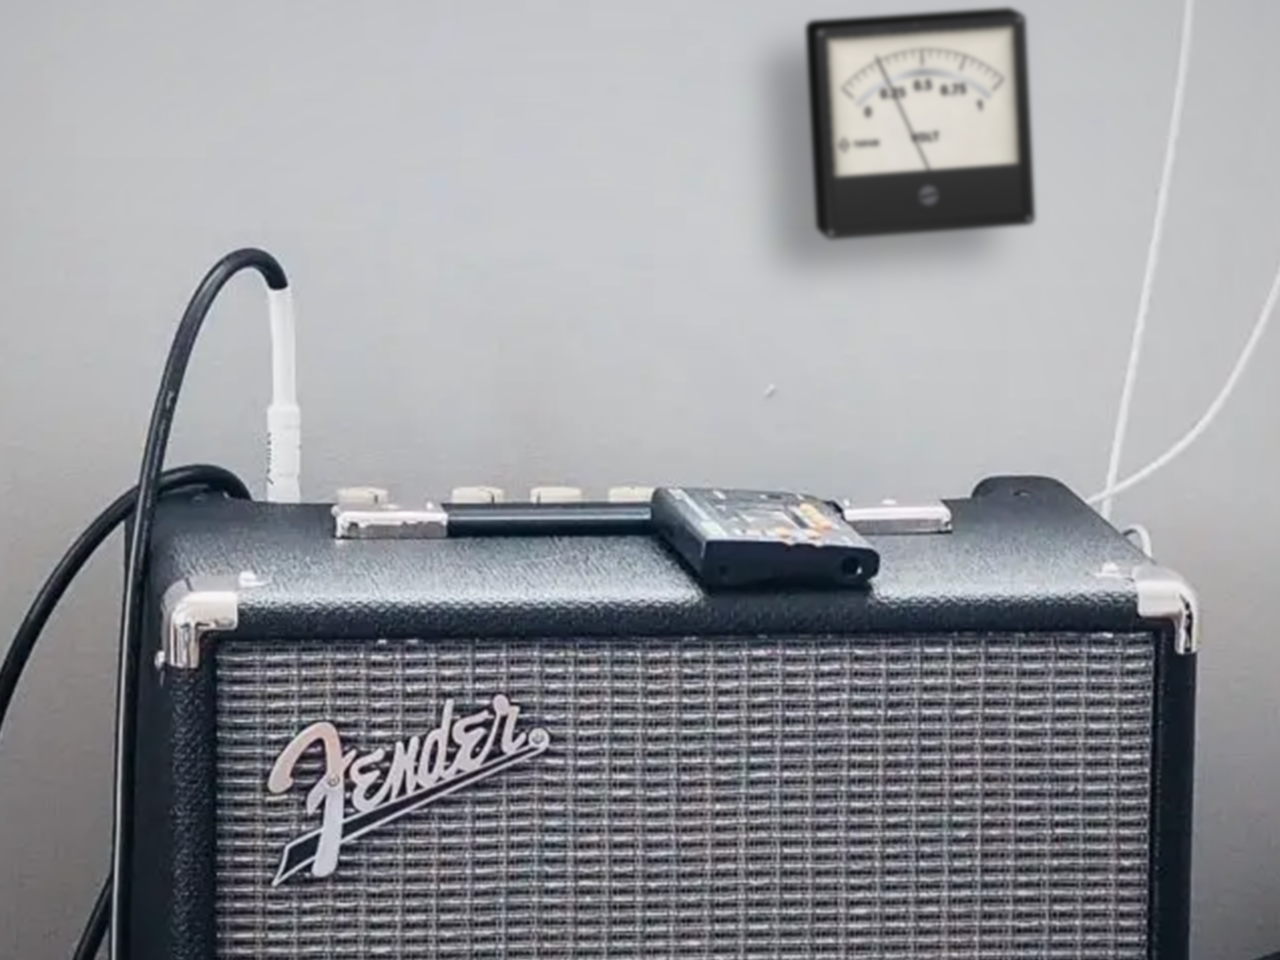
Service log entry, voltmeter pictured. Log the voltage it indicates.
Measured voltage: 0.25 V
